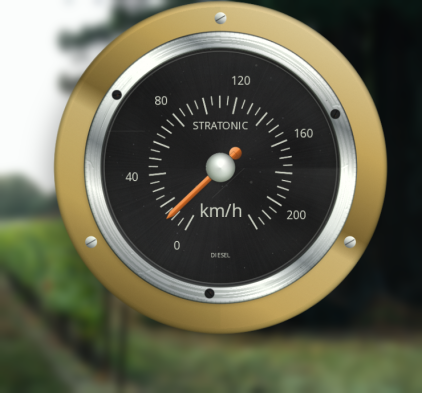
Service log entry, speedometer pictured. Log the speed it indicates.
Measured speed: 12.5 km/h
